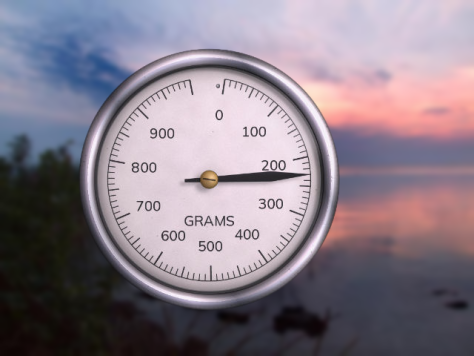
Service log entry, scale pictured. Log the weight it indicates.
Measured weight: 230 g
